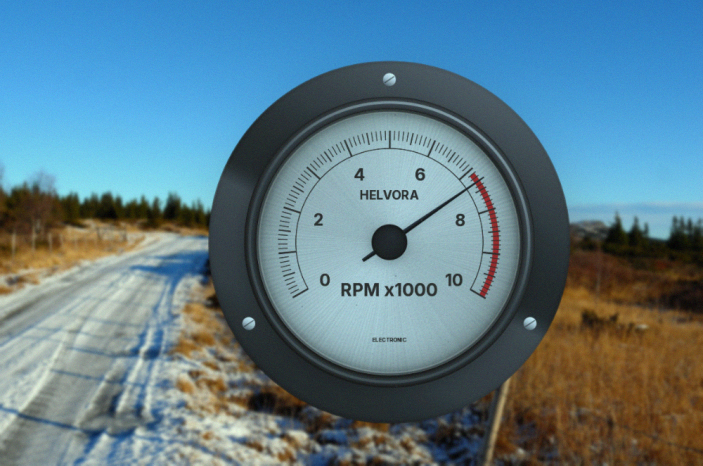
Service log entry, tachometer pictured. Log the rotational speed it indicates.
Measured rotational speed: 7300 rpm
